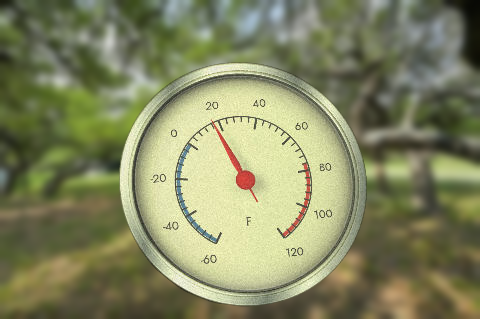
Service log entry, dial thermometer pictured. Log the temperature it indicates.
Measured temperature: 16 °F
